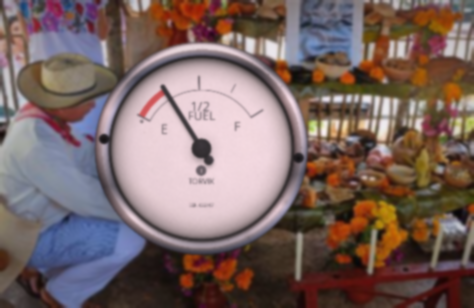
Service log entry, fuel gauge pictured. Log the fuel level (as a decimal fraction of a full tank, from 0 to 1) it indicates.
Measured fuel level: 0.25
